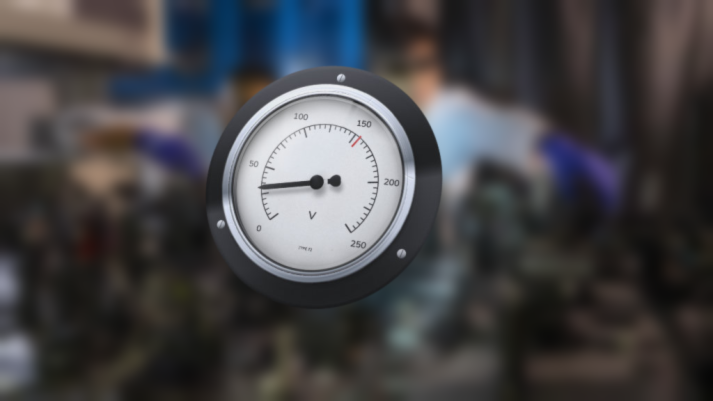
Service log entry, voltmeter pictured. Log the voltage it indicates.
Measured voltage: 30 V
